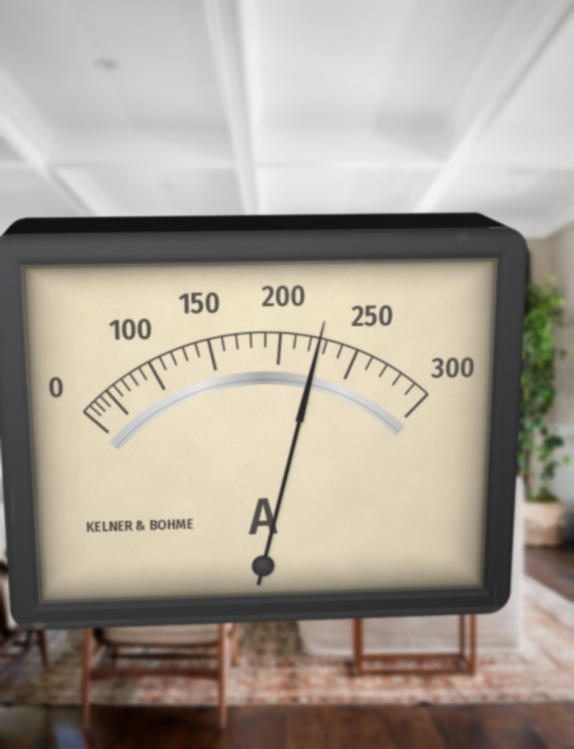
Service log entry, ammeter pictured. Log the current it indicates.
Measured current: 225 A
